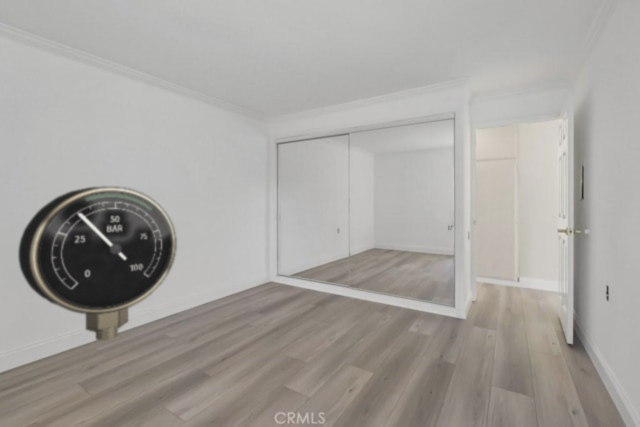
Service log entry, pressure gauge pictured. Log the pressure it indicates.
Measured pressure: 35 bar
